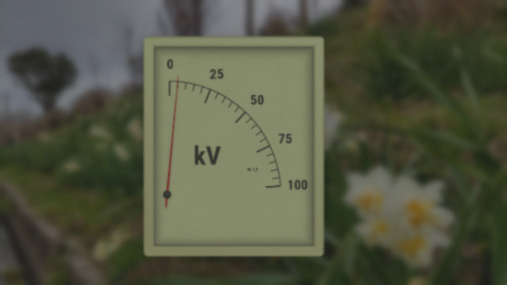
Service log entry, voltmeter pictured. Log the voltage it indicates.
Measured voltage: 5 kV
